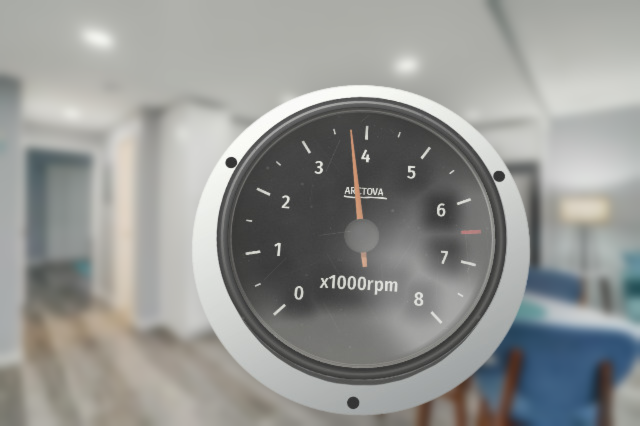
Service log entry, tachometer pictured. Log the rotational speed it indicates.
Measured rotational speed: 3750 rpm
